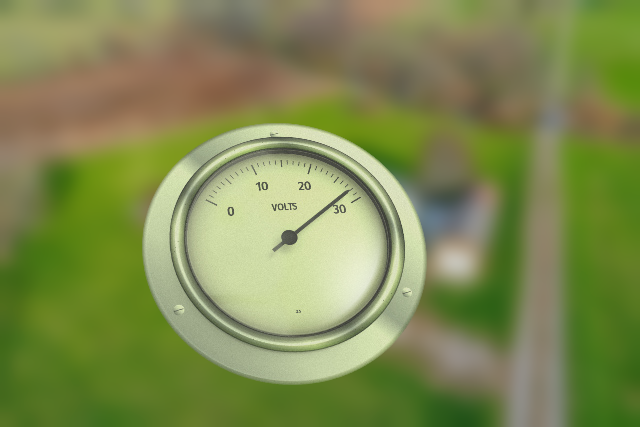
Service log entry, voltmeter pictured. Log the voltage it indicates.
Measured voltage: 28 V
